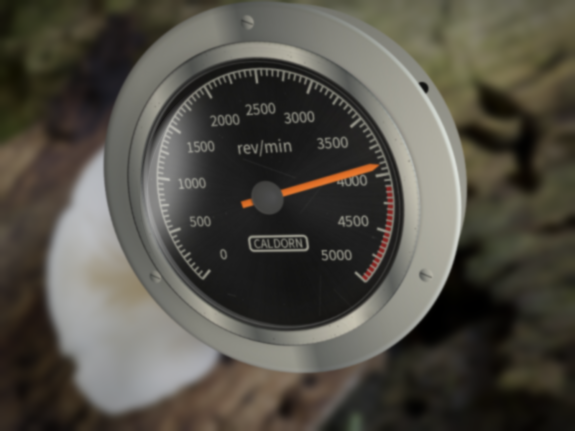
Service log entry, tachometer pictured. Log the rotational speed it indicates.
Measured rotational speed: 3900 rpm
